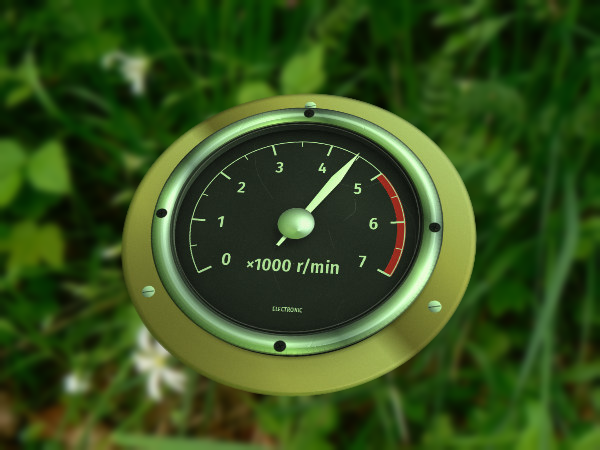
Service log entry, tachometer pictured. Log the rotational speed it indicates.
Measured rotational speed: 4500 rpm
